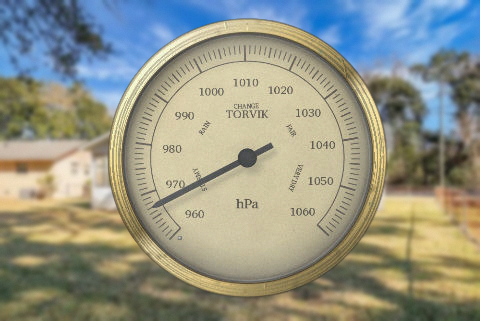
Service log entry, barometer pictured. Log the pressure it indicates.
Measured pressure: 967 hPa
